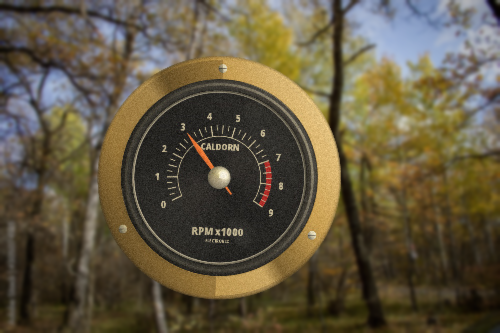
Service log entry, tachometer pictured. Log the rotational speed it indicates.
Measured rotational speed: 3000 rpm
